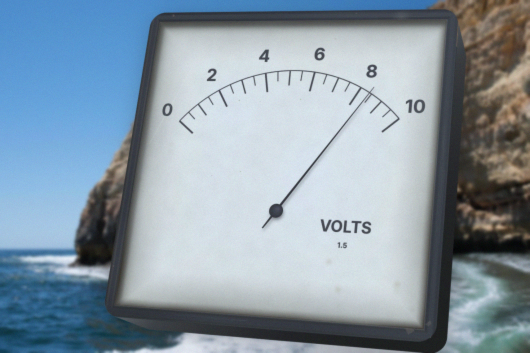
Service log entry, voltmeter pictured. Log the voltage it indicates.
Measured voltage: 8.5 V
